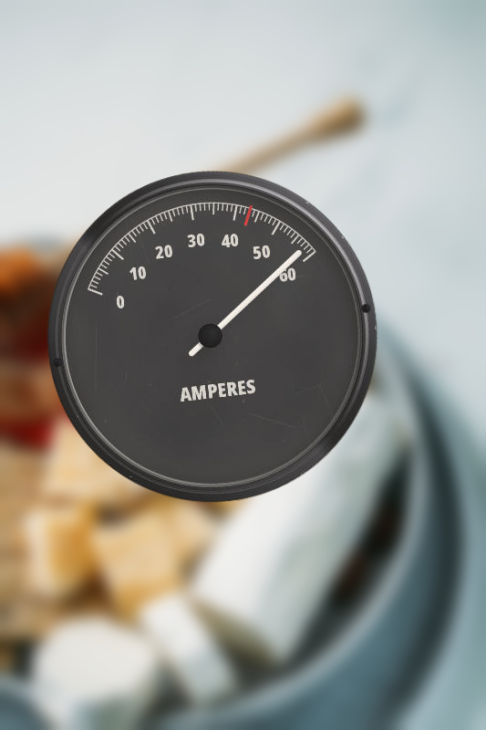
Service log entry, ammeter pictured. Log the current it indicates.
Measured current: 58 A
